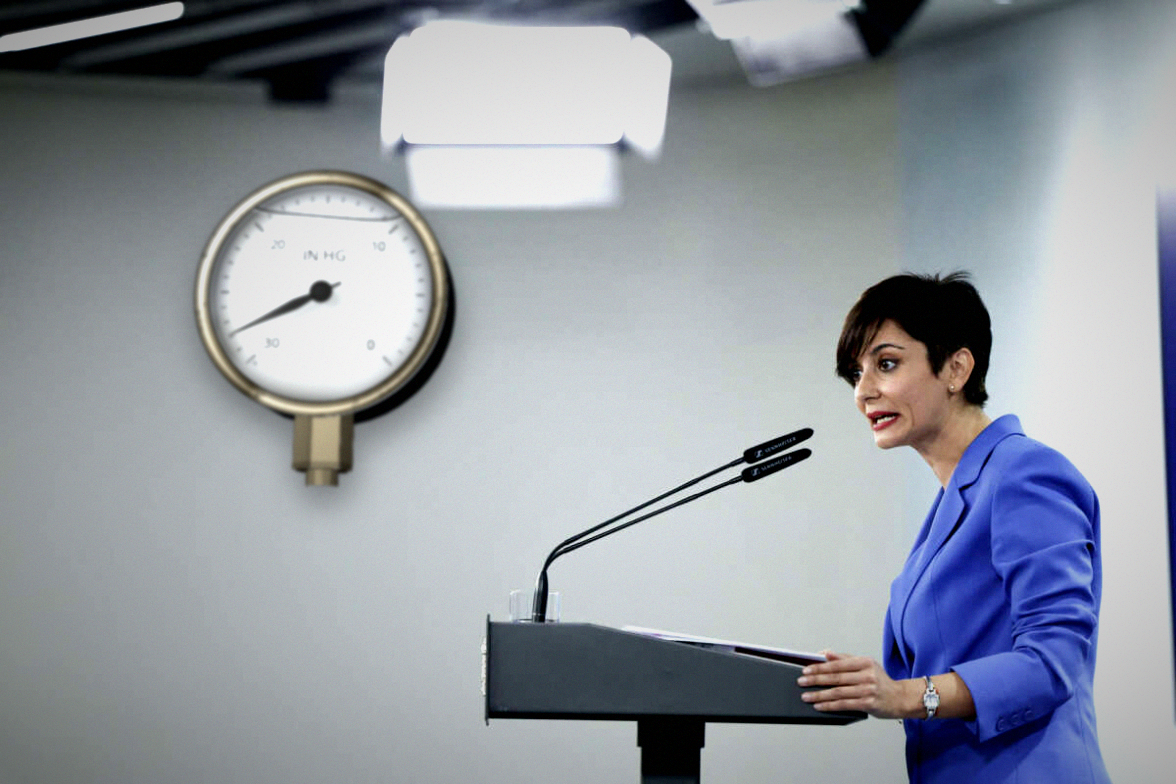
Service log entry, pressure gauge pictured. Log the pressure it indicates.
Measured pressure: -28 inHg
